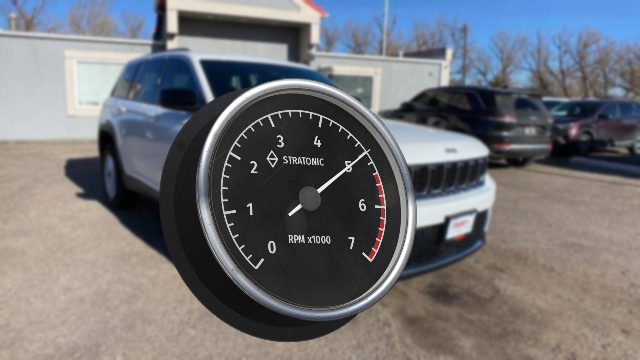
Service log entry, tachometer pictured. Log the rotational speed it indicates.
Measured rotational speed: 5000 rpm
